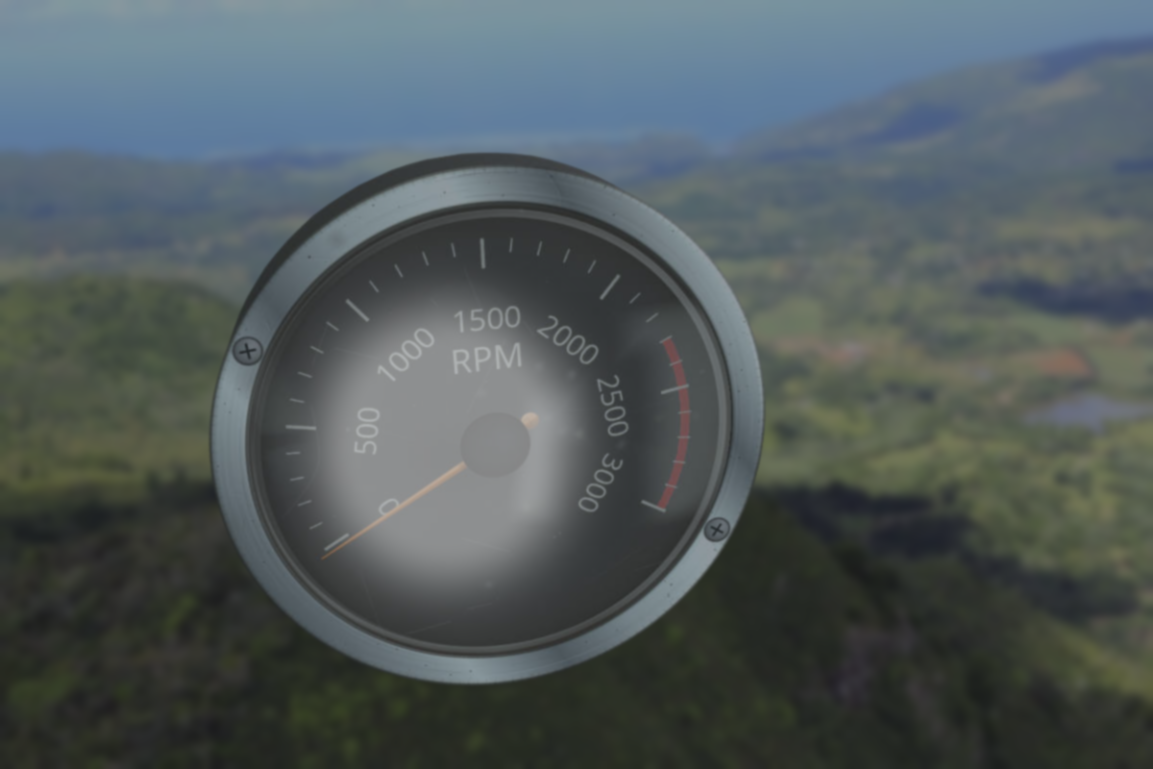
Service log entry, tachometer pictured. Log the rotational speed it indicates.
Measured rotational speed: 0 rpm
